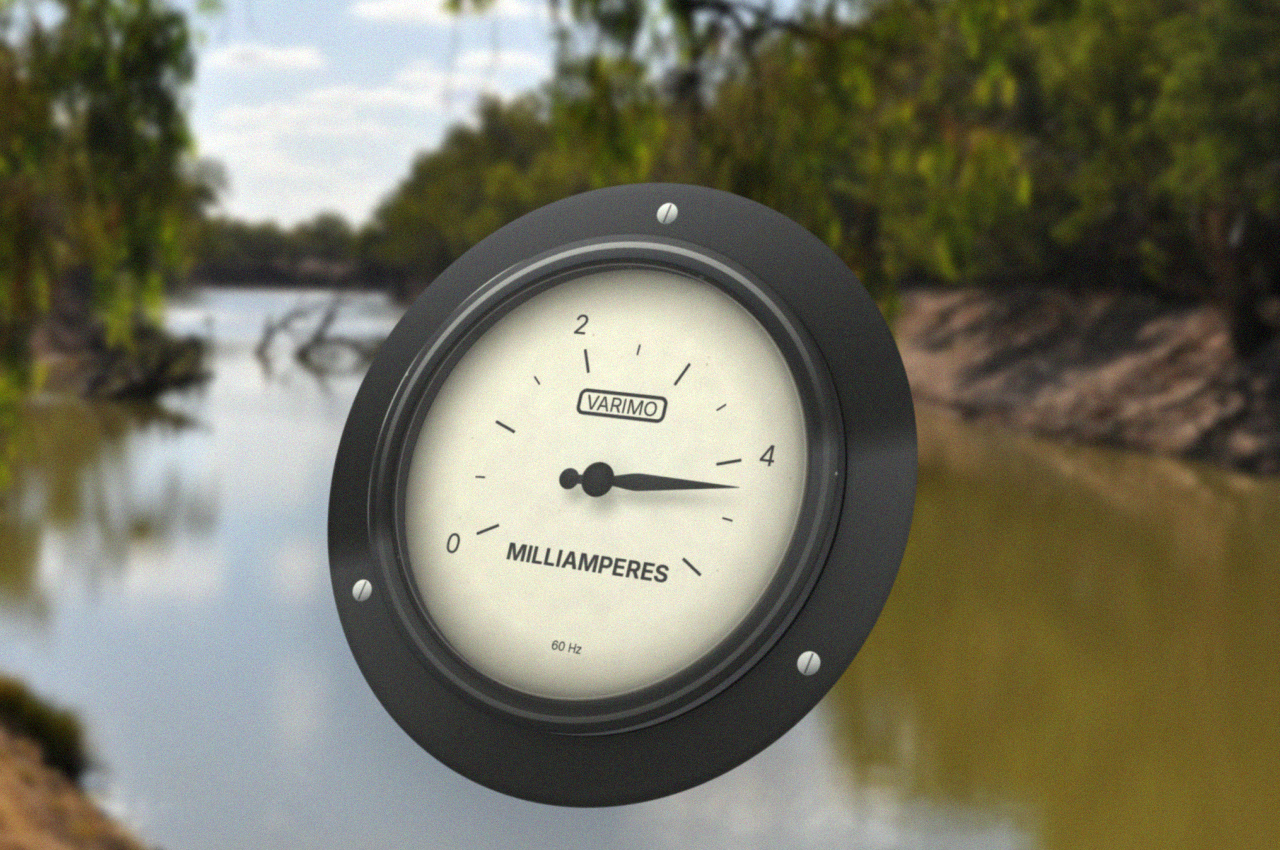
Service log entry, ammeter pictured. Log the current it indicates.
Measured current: 4.25 mA
